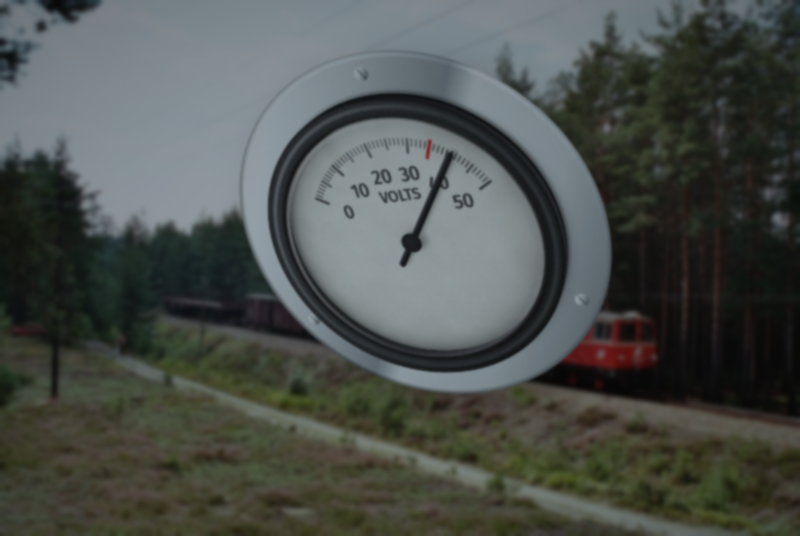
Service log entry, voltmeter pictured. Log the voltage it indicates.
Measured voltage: 40 V
